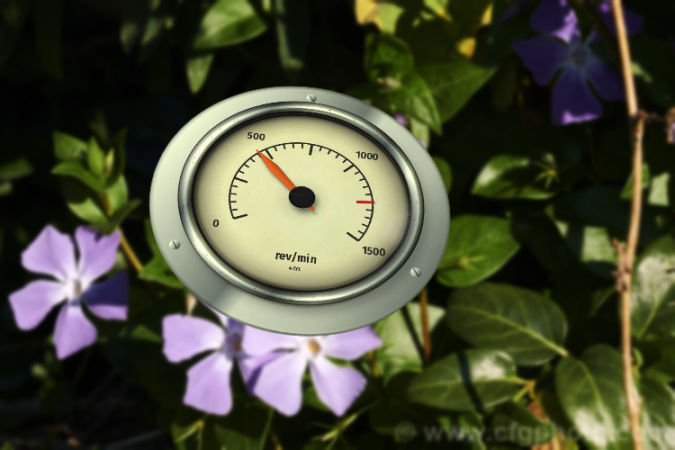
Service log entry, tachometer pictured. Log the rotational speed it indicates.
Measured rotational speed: 450 rpm
